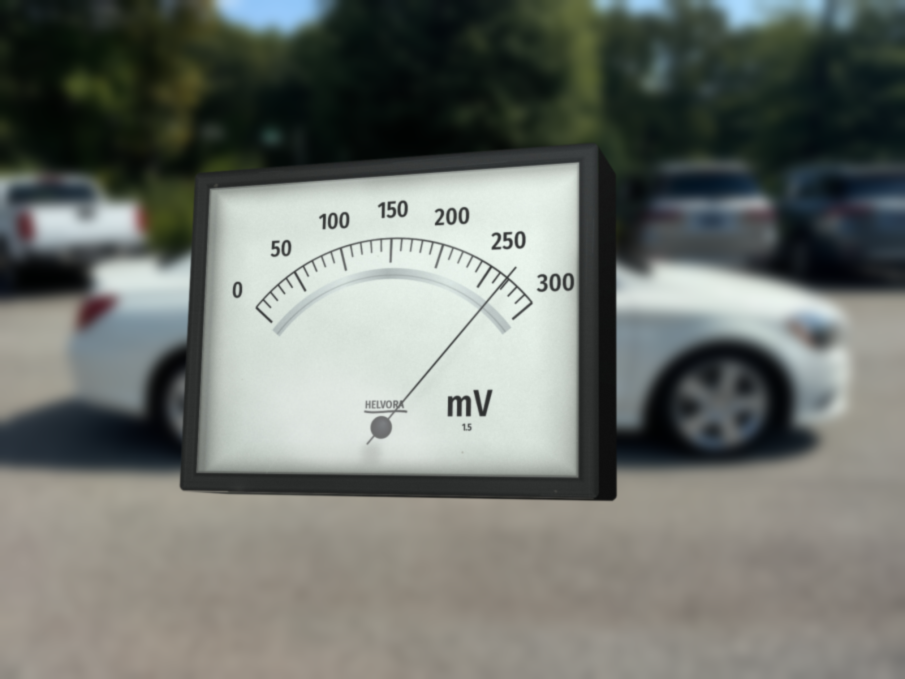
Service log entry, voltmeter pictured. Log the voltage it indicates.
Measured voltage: 270 mV
